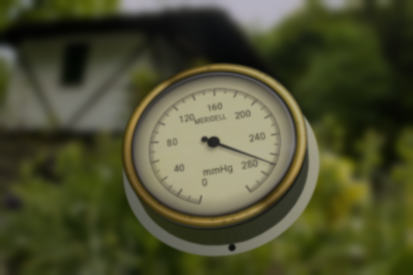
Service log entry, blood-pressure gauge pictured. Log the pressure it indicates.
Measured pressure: 270 mmHg
